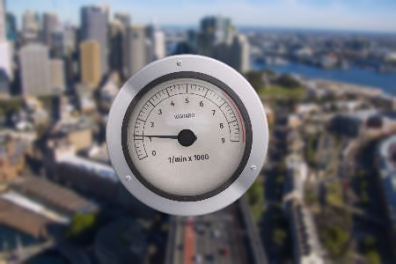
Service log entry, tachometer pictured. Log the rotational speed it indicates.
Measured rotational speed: 1200 rpm
